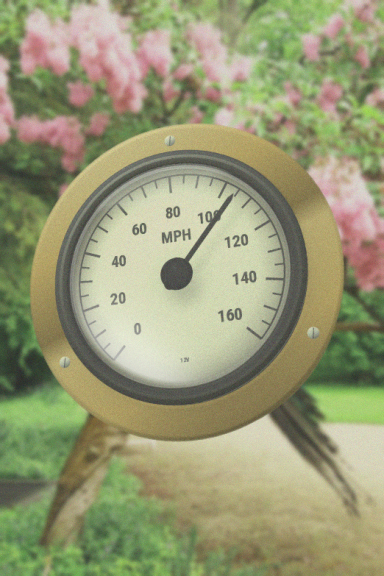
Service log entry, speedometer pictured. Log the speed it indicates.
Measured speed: 105 mph
